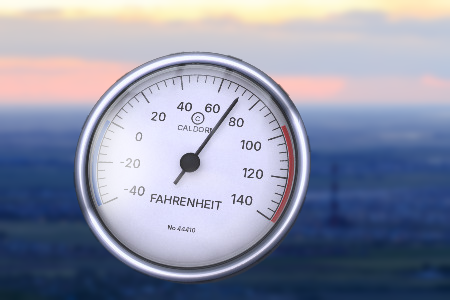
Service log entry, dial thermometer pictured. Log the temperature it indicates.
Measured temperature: 72 °F
